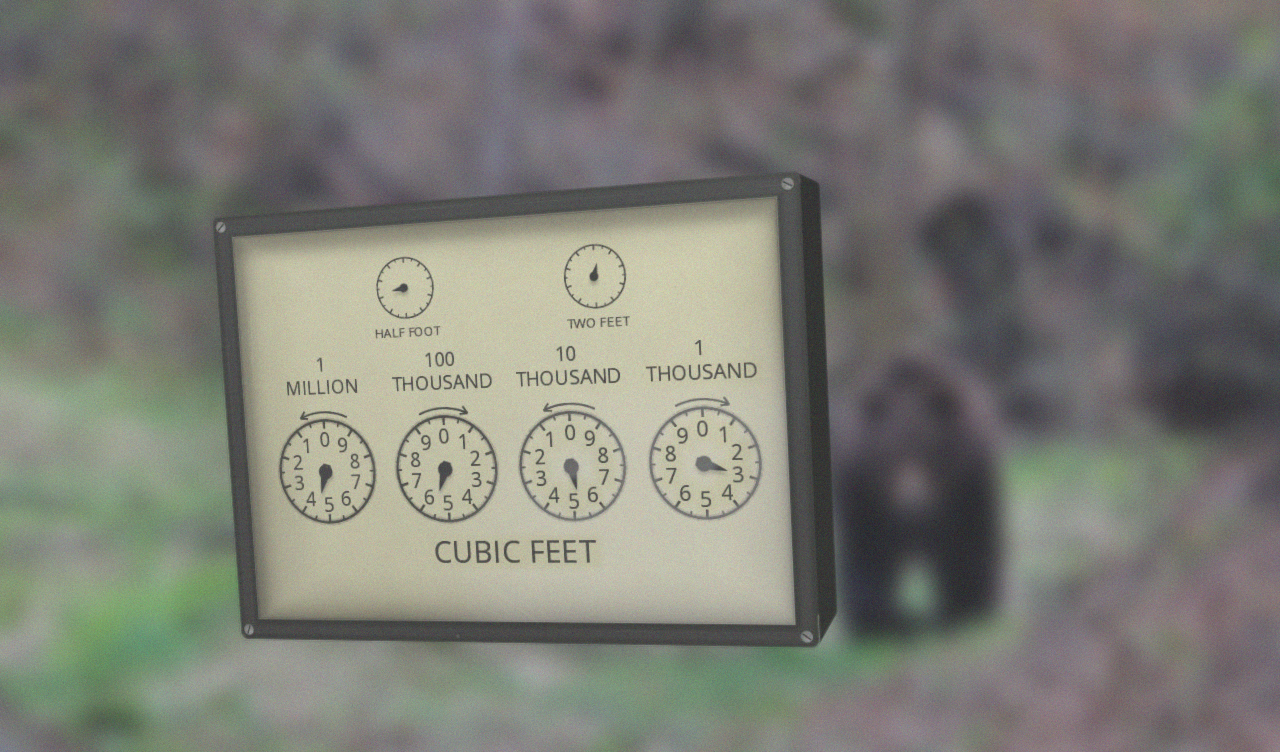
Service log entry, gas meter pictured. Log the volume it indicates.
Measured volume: 455300 ft³
